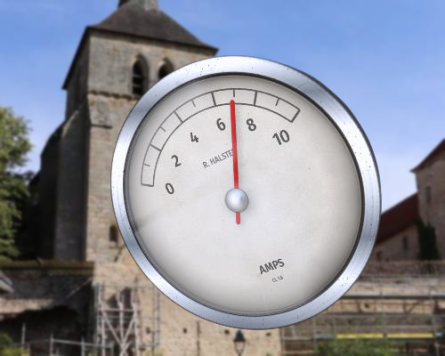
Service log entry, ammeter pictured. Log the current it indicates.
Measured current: 7 A
